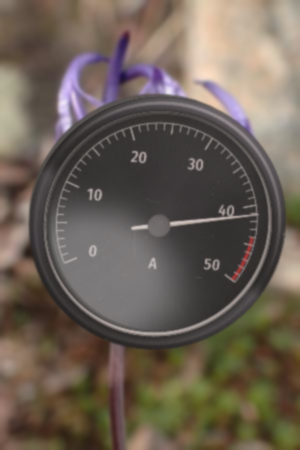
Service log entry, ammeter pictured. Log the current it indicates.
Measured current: 41 A
